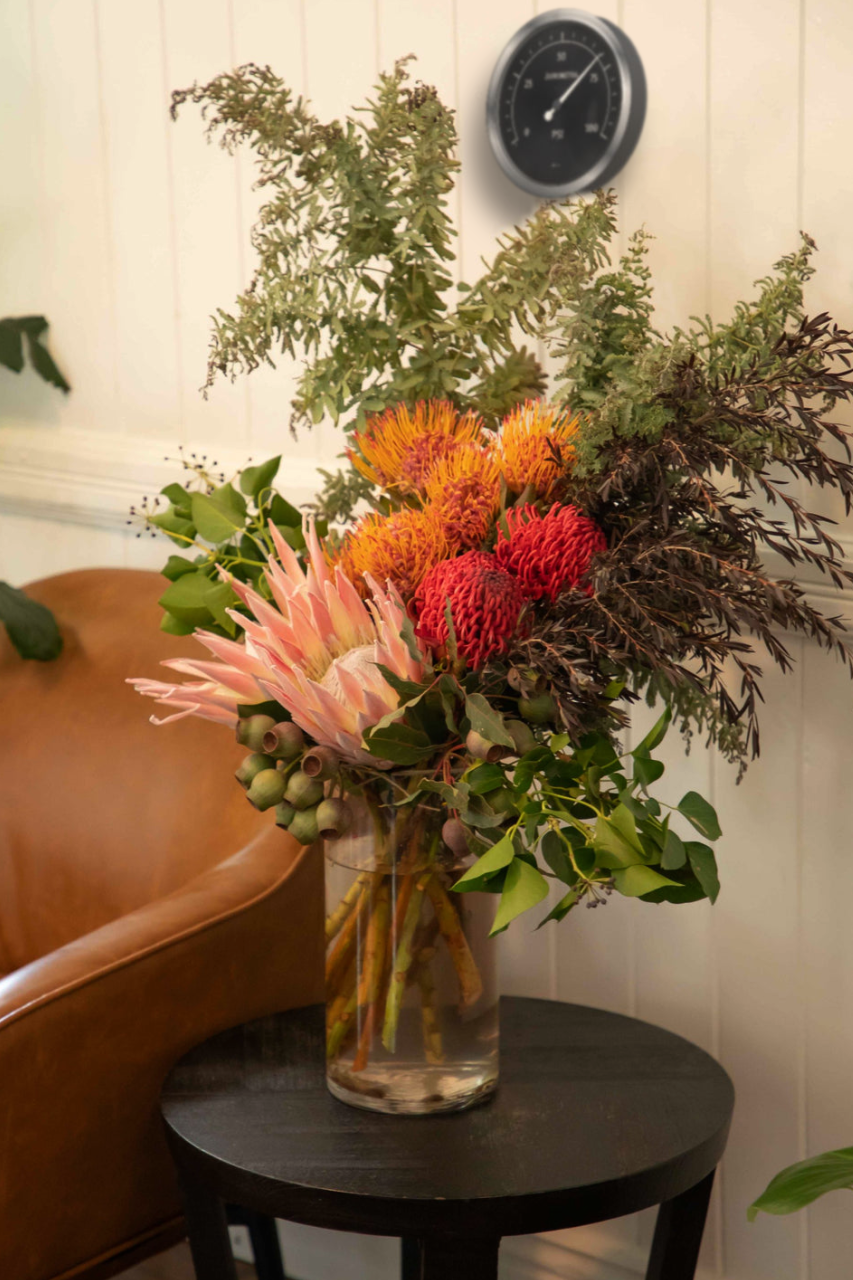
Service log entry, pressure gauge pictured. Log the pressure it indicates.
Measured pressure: 70 psi
